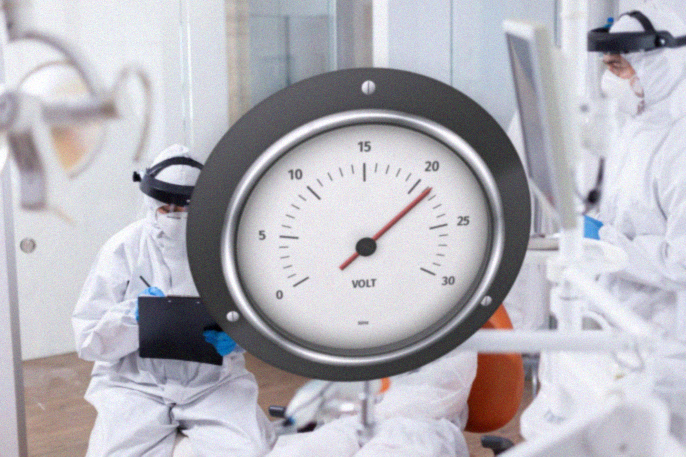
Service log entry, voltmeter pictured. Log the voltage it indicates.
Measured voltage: 21 V
